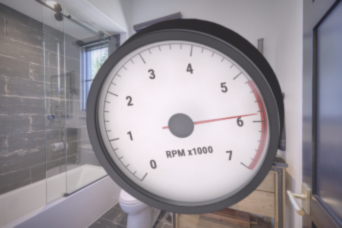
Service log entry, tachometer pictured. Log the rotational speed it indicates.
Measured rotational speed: 5800 rpm
